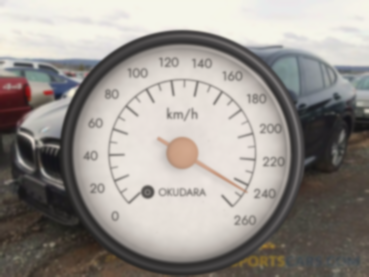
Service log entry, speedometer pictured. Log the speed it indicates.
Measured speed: 245 km/h
